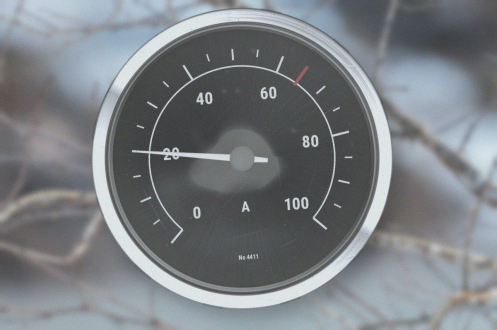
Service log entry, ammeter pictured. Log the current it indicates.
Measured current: 20 A
